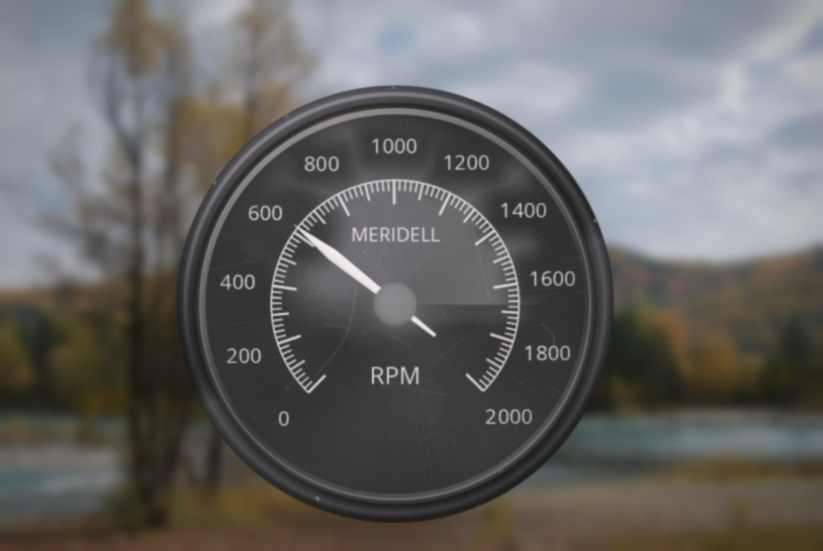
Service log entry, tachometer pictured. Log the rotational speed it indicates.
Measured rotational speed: 620 rpm
